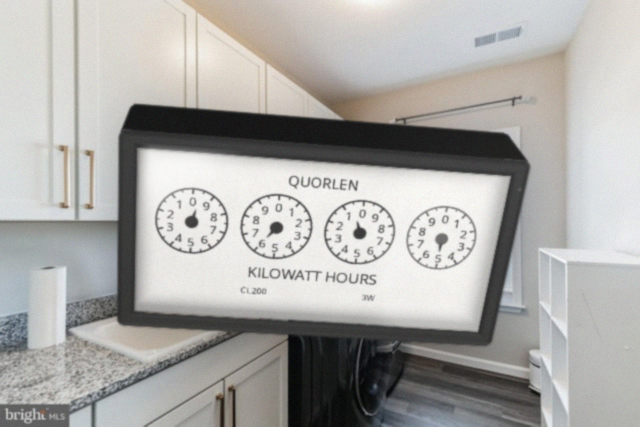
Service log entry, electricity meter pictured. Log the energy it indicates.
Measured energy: 9605 kWh
